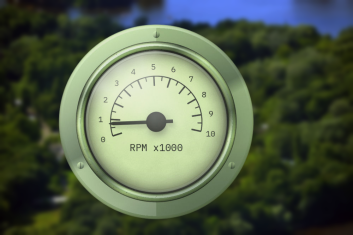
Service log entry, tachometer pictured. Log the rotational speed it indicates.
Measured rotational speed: 750 rpm
